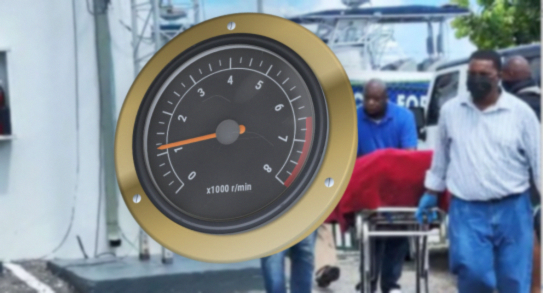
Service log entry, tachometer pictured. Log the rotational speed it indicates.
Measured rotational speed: 1125 rpm
